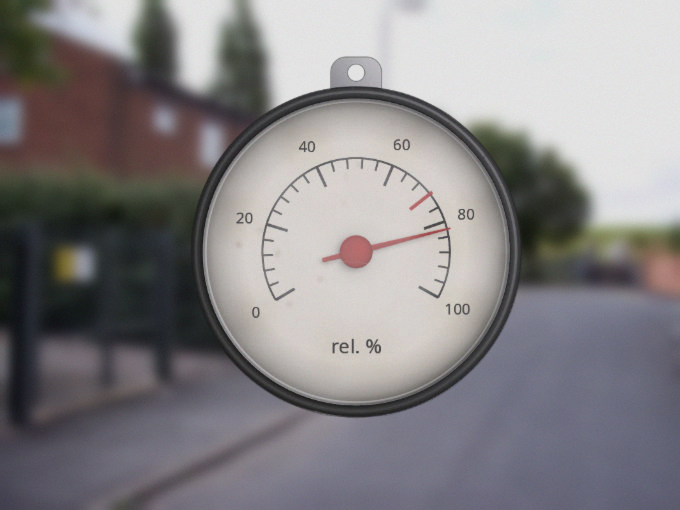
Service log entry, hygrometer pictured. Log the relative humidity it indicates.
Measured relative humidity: 82 %
